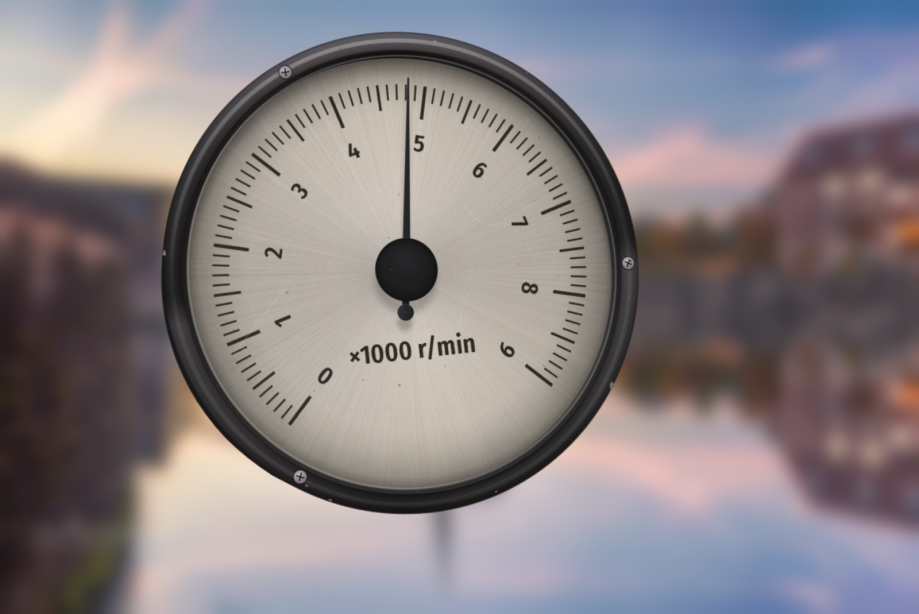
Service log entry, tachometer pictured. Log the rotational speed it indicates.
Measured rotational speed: 4800 rpm
